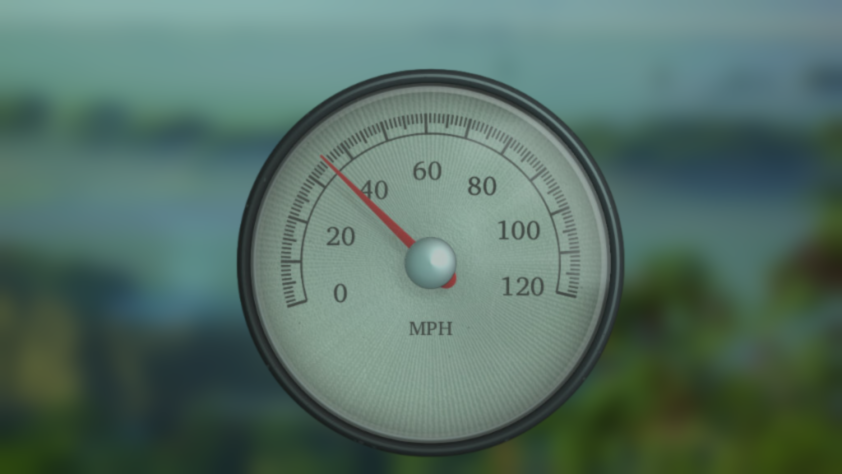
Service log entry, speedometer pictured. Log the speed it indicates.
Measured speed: 35 mph
